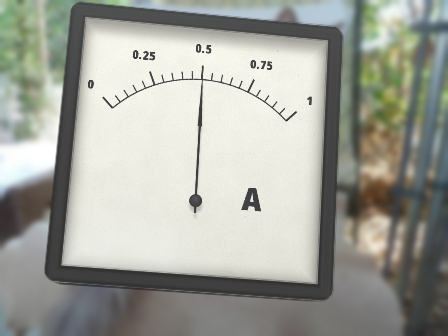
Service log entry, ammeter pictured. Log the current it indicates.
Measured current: 0.5 A
